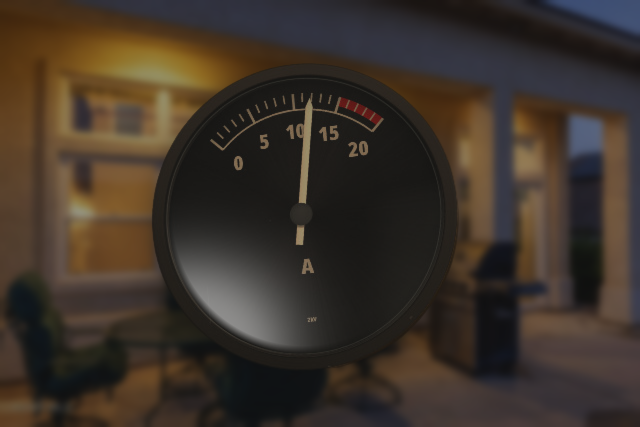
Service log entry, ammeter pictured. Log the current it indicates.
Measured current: 12 A
